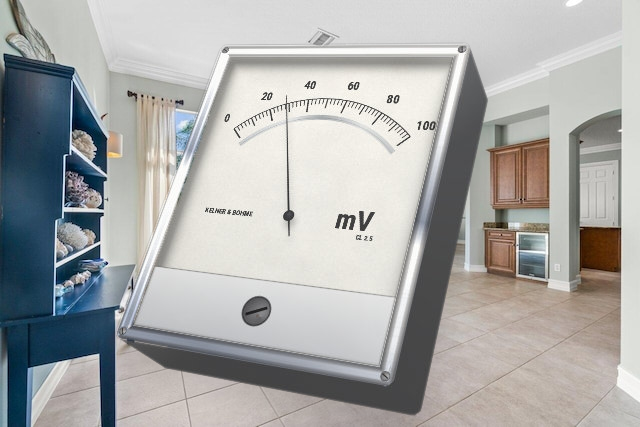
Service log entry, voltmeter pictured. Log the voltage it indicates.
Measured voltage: 30 mV
